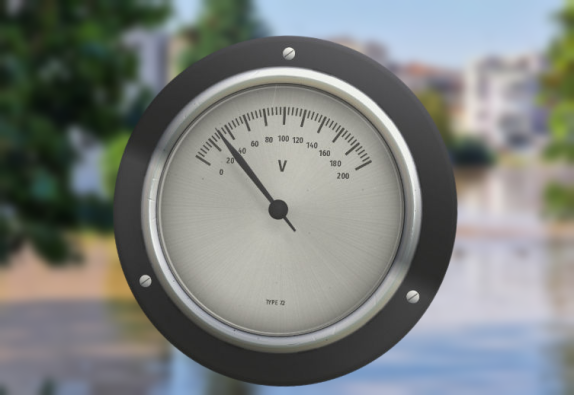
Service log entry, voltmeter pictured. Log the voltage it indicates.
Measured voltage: 32 V
